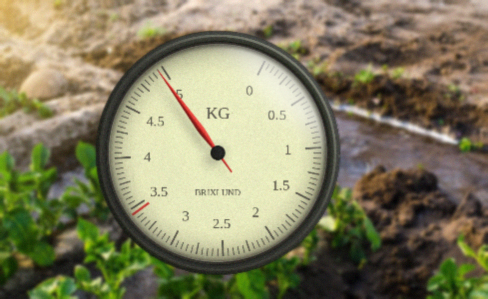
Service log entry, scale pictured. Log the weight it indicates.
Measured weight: 4.95 kg
